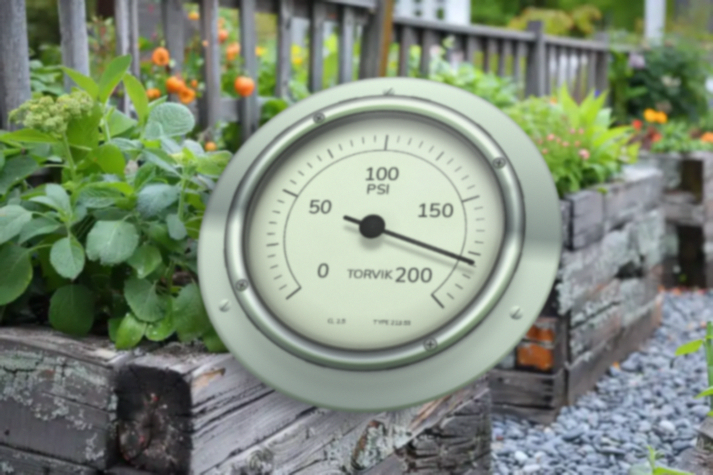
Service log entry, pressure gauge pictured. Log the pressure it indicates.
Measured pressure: 180 psi
